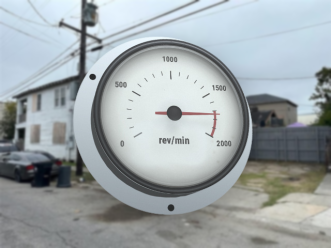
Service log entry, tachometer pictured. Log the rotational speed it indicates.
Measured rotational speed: 1750 rpm
